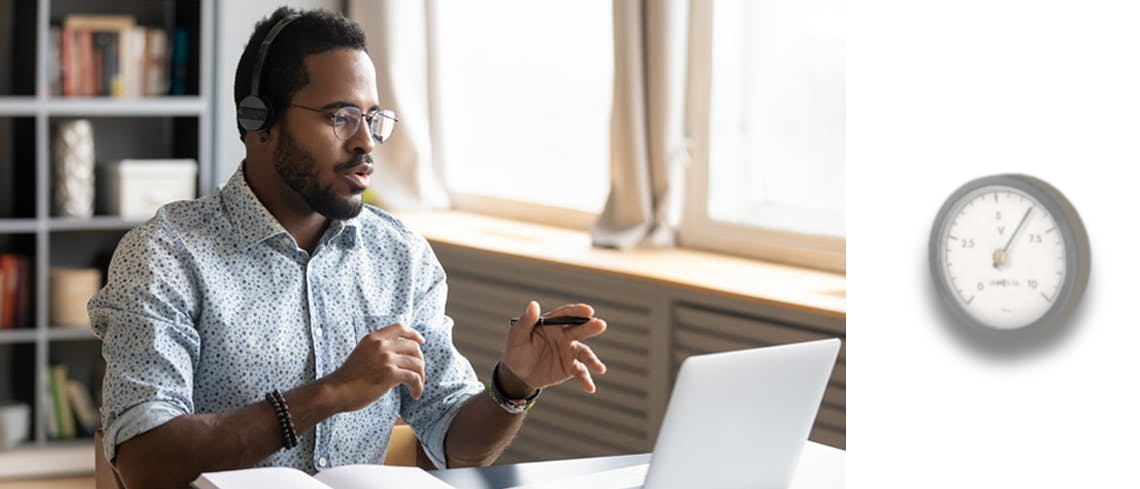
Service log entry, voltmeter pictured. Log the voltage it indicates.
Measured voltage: 6.5 V
